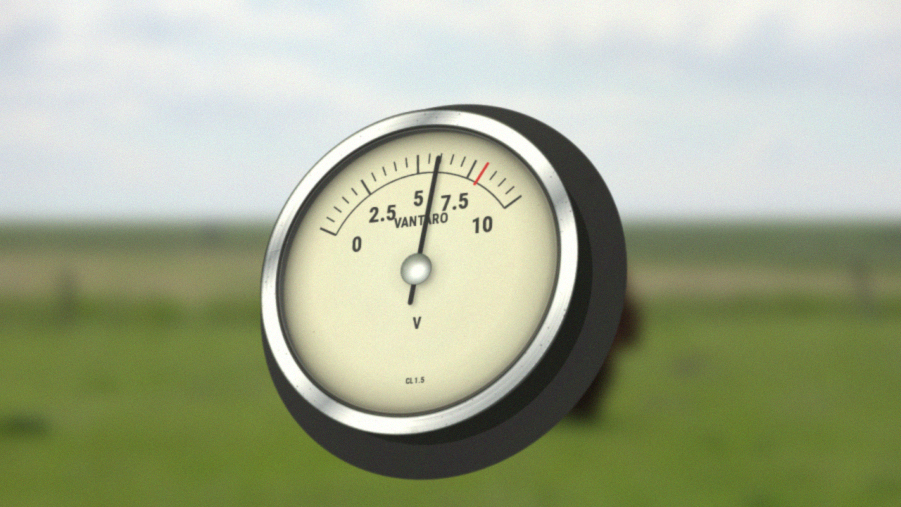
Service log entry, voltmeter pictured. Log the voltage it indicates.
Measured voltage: 6 V
